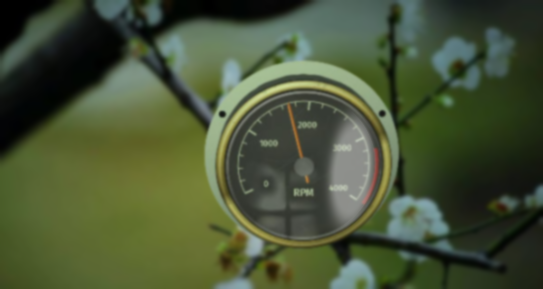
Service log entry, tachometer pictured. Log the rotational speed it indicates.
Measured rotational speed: 1700 rpm
